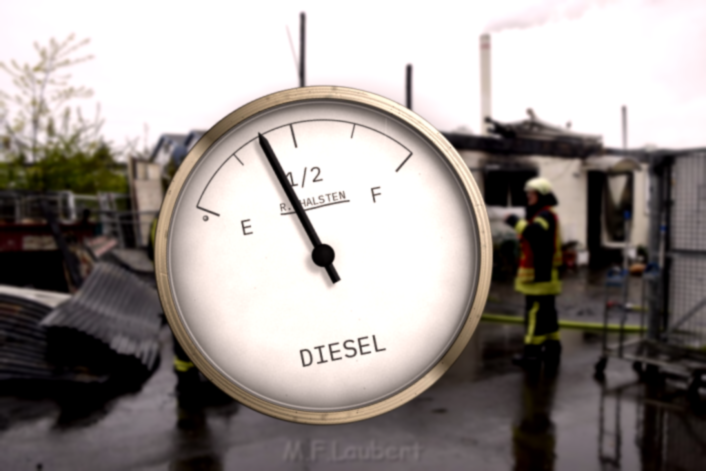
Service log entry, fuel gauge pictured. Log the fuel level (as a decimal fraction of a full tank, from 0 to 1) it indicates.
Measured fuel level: 0.375
